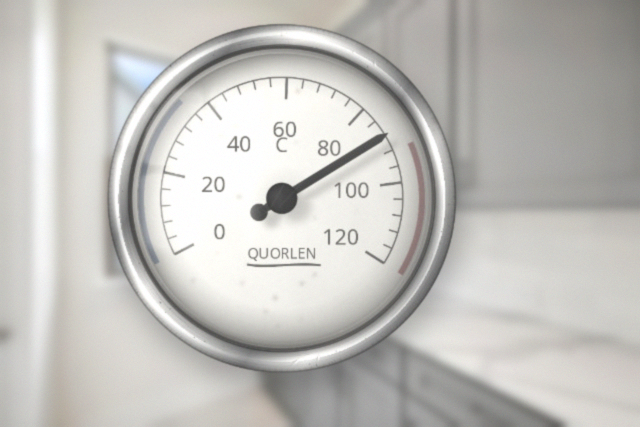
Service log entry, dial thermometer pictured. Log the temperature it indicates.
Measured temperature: 88 °C
